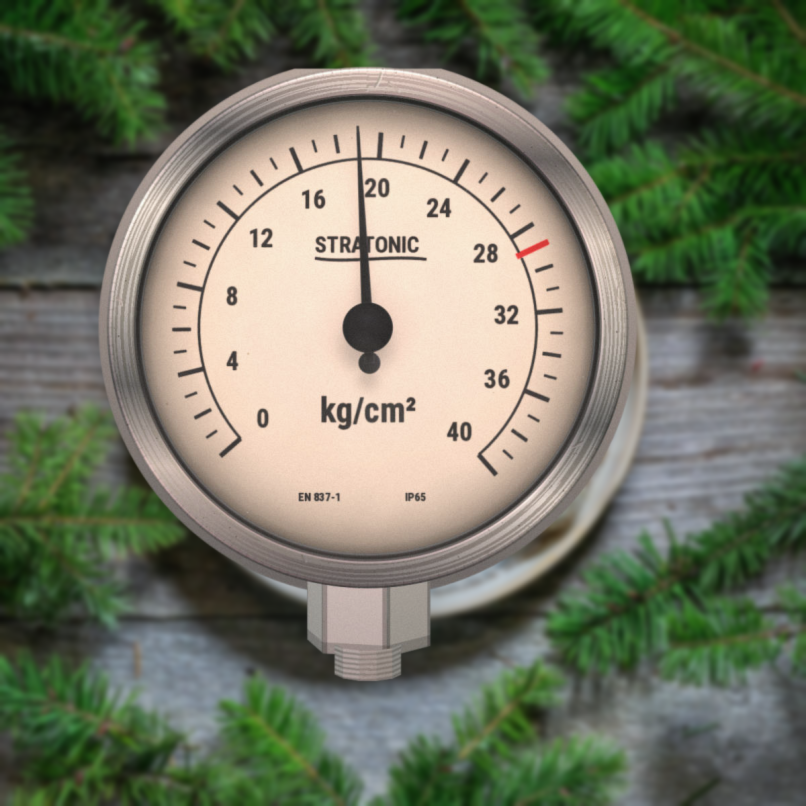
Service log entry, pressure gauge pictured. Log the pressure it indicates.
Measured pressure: 19 kg/cm²
